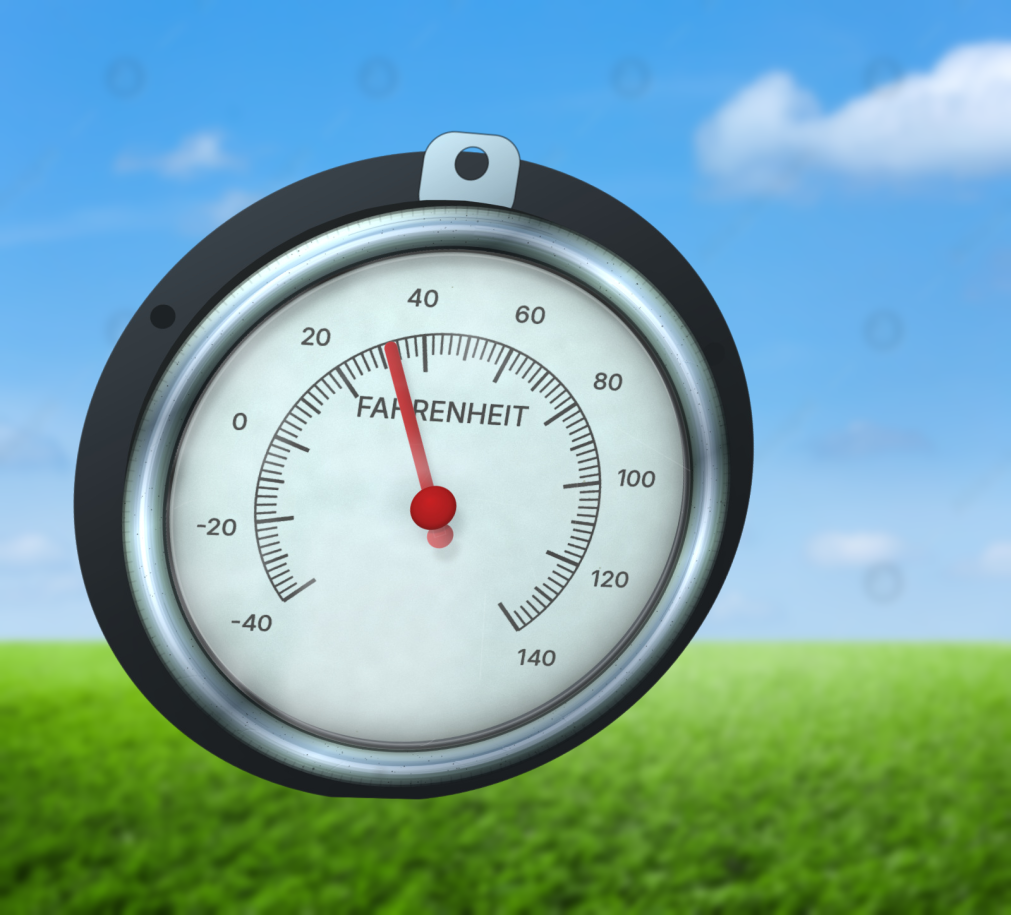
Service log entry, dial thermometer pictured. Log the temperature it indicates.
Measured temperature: 32 °F
